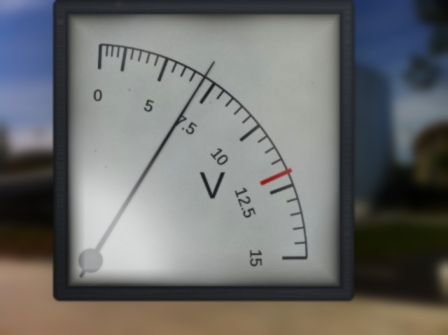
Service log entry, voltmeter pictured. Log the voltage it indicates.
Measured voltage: 7 V
